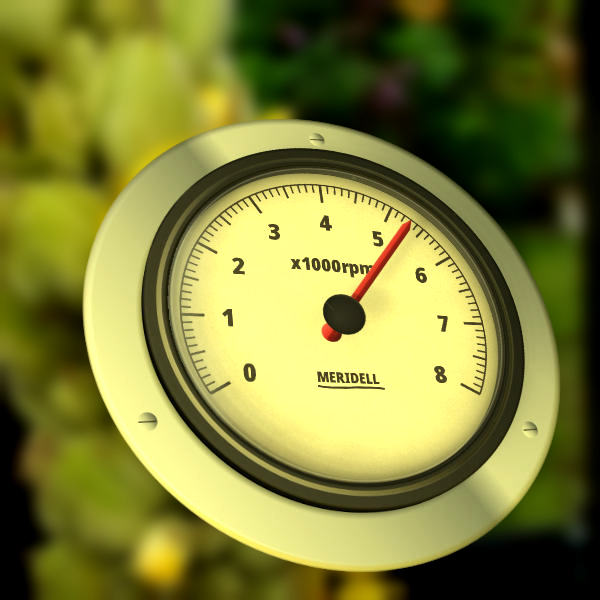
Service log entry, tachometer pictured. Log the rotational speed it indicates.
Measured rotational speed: 5300 rpm
